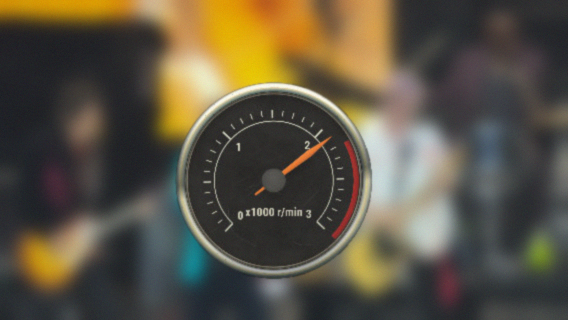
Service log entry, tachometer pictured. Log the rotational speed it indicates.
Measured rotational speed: 2100 rpm
